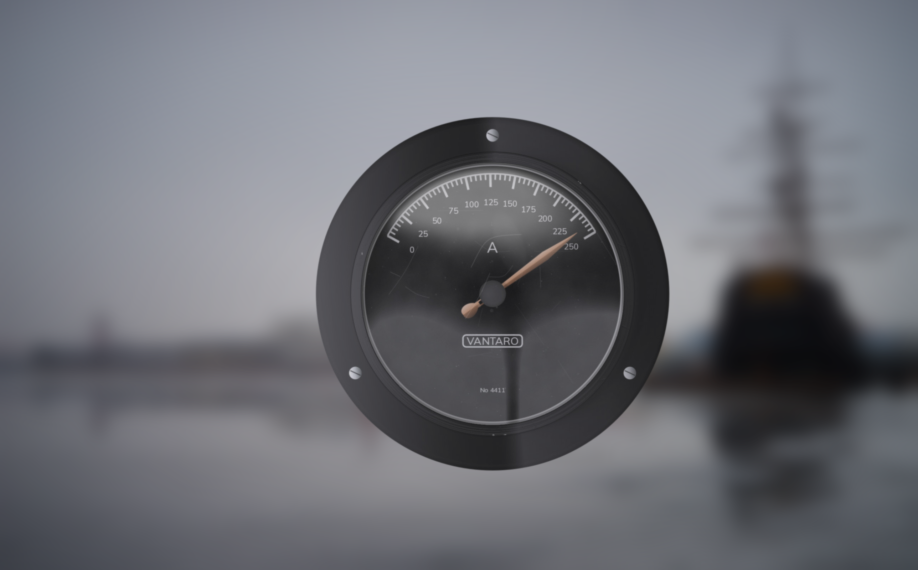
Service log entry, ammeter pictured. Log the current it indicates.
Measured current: 240 A
